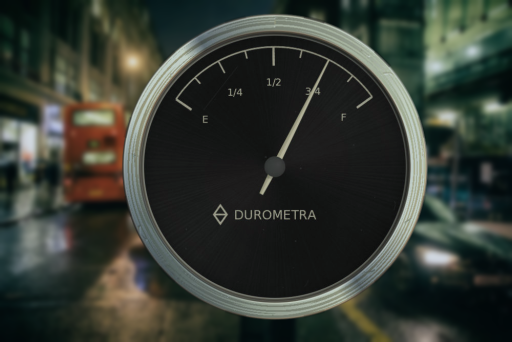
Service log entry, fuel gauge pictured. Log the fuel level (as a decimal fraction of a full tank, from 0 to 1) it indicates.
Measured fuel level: 0.75
